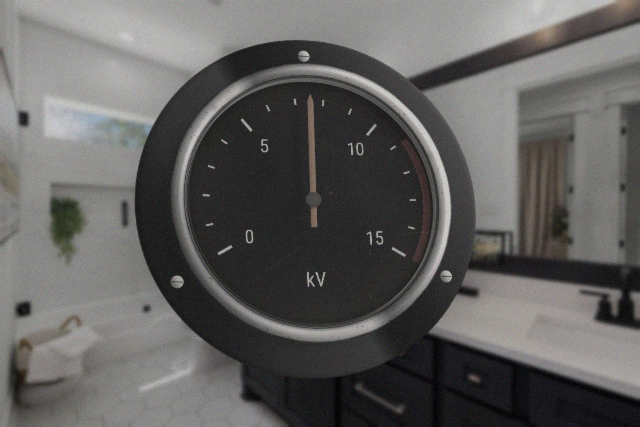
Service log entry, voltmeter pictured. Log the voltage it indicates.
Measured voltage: 7.5 kV
